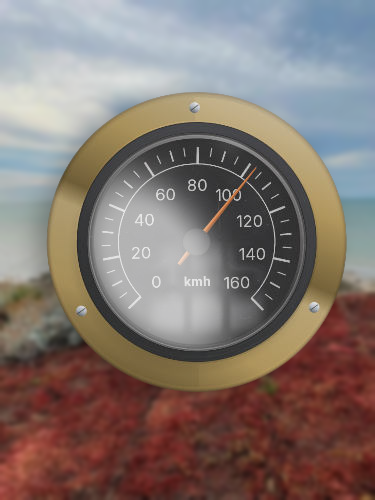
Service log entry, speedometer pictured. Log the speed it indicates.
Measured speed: 102.5 km/h
